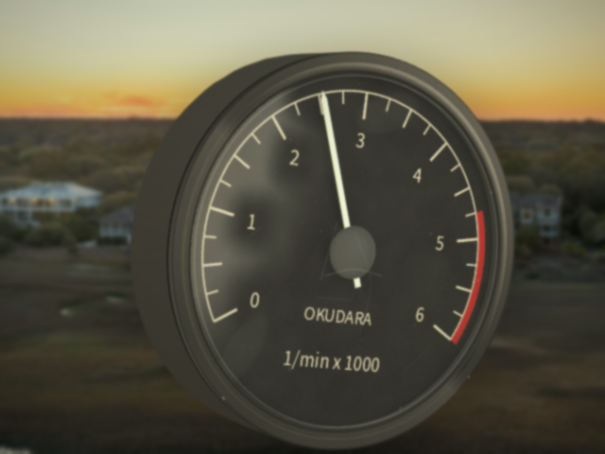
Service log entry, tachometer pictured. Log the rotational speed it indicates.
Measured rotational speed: 2500 rpm
